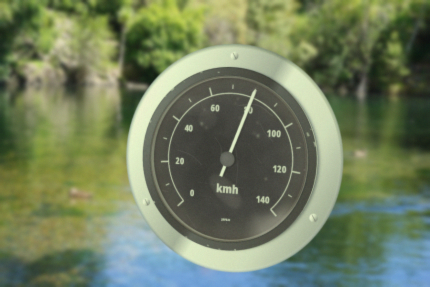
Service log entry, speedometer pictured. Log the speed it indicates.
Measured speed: 80 km/h
